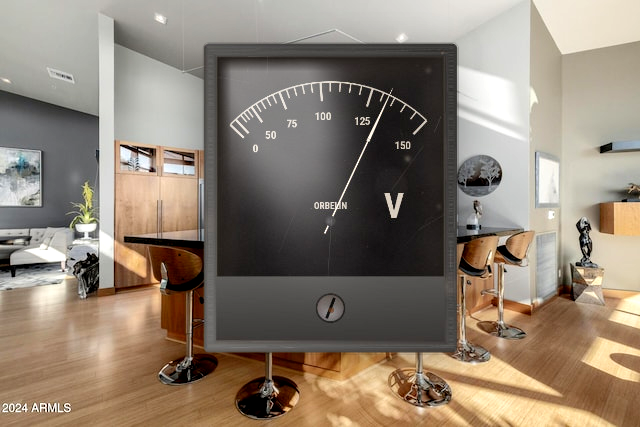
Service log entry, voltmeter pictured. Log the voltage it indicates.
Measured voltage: 132.5 V
